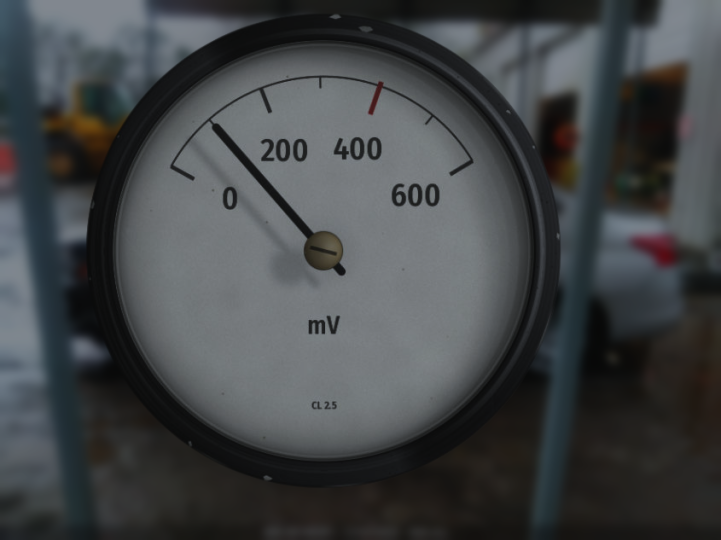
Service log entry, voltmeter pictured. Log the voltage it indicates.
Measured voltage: 100 mV
